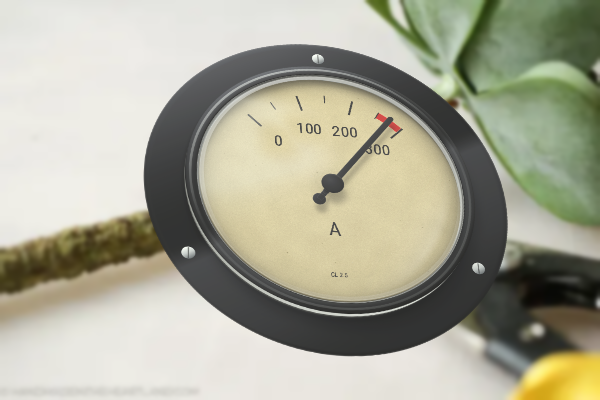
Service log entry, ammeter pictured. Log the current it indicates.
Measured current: 275 A
